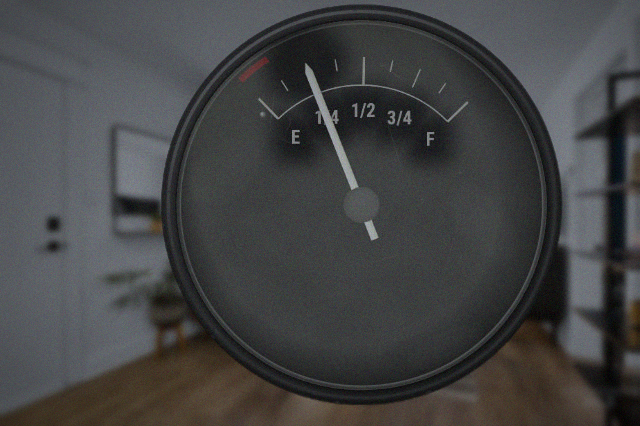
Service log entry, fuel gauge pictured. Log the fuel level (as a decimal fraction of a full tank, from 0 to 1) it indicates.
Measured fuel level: 0.25
